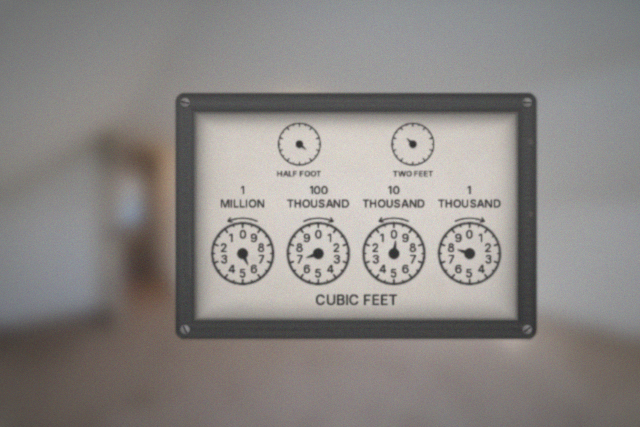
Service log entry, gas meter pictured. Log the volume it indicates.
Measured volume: 569800 ft³
